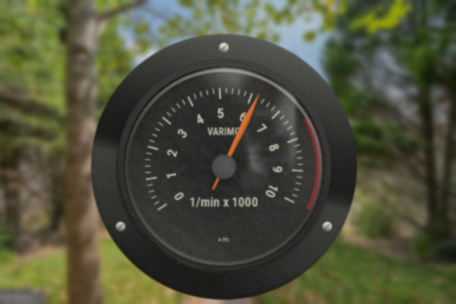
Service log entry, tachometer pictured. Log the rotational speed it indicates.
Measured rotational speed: 6200 rpm
